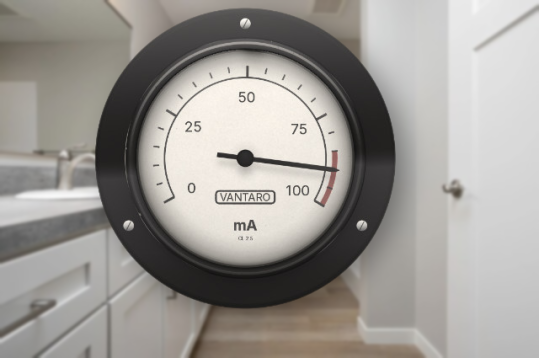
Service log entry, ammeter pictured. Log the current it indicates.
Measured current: 90 mA
